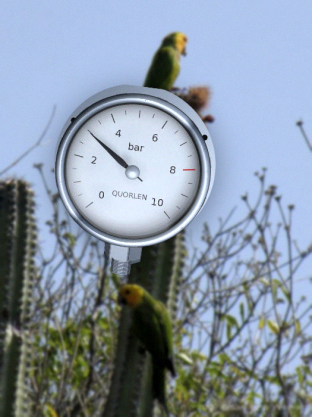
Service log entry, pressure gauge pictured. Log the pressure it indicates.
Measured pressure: 3 bar
